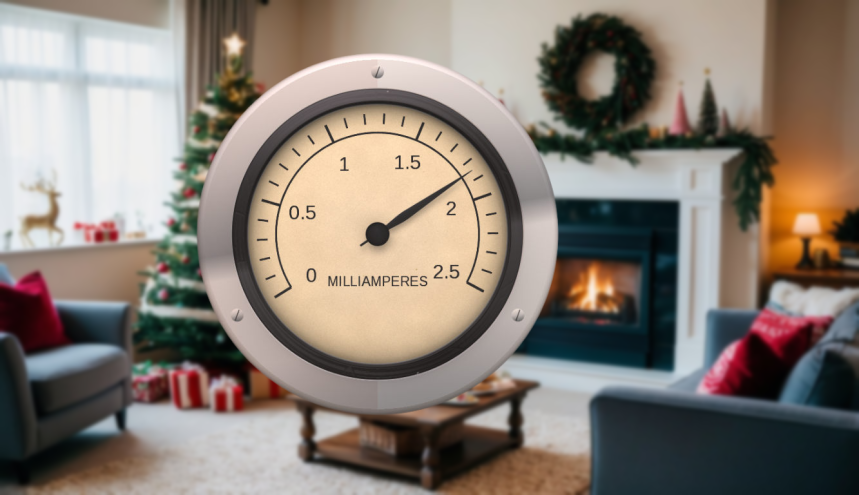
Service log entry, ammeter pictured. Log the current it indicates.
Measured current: 1.85 mA
